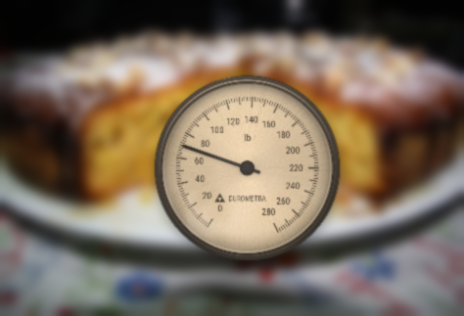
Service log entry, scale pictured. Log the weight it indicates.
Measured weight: 70 lb
